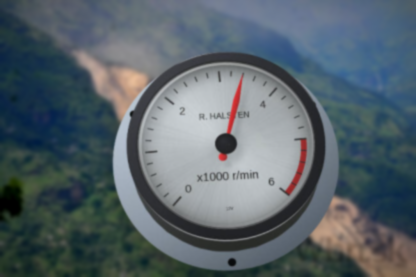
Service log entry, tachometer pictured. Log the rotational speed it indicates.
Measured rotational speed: 3400 rpm
